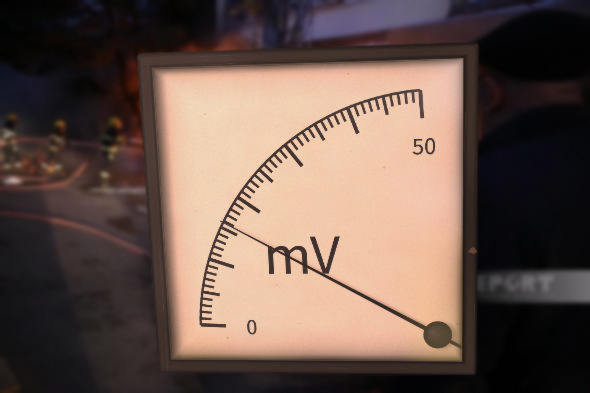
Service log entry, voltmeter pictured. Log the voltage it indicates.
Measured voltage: 16 mV
